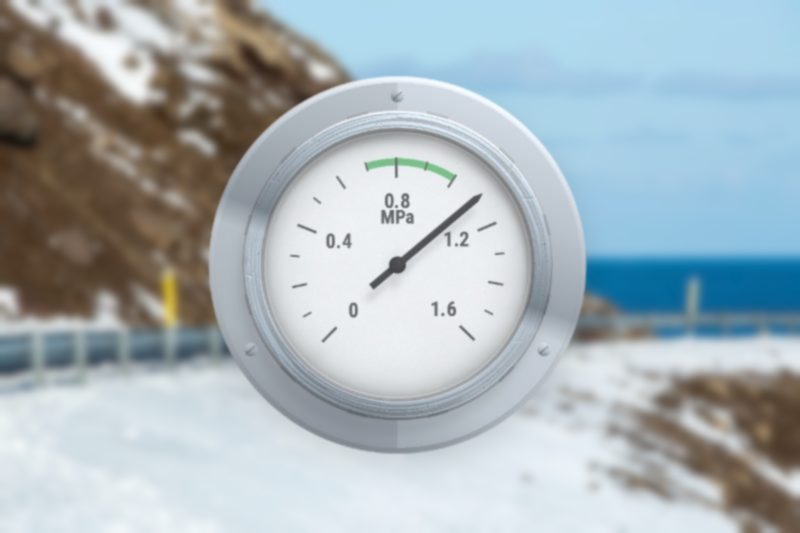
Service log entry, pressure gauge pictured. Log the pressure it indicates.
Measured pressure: 1.1 MPa
